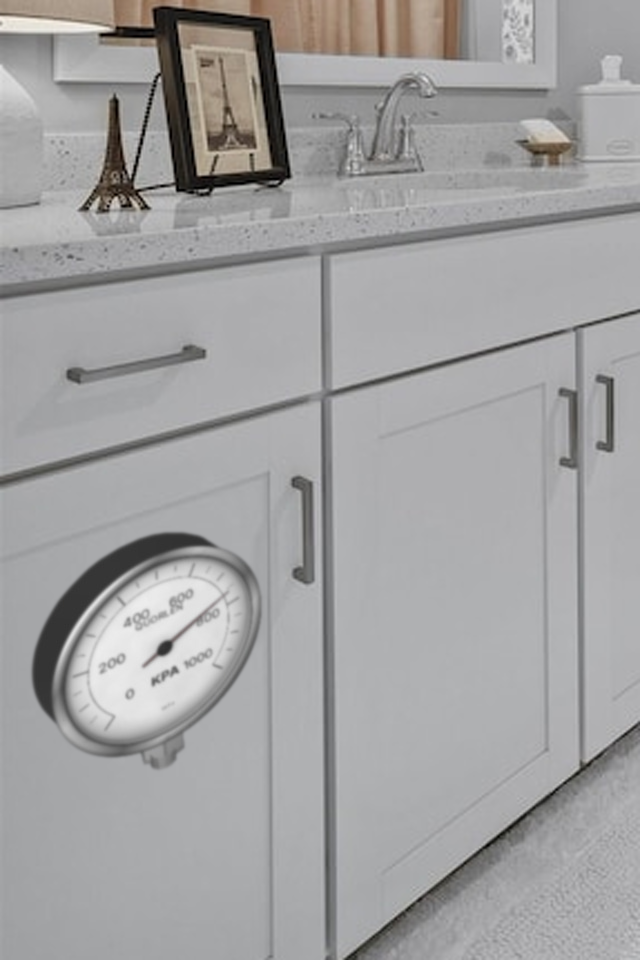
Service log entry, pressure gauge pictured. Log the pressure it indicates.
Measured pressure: 750 kPa
